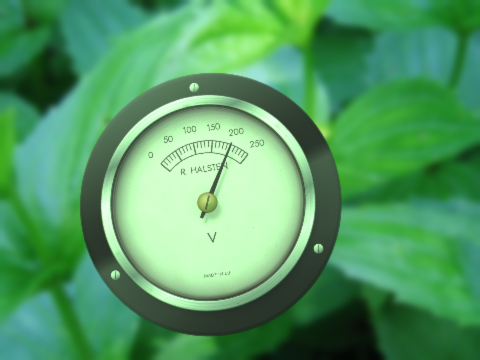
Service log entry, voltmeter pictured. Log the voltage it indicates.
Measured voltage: 200 V
